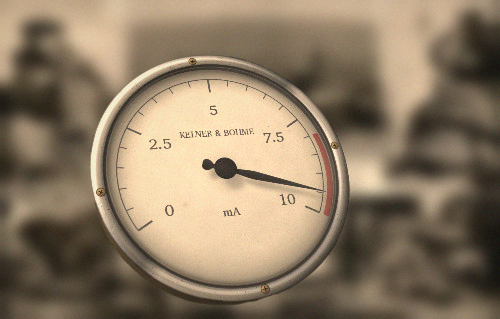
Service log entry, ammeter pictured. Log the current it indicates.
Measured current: 9.5 mA
